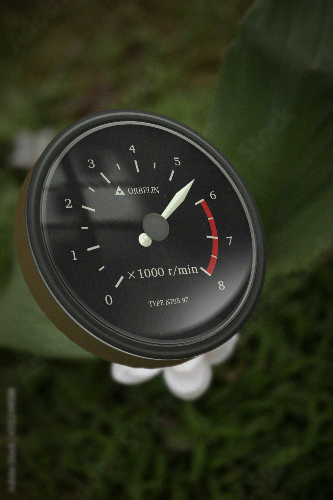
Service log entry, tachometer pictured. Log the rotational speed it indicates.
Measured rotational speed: 5500 rpm
